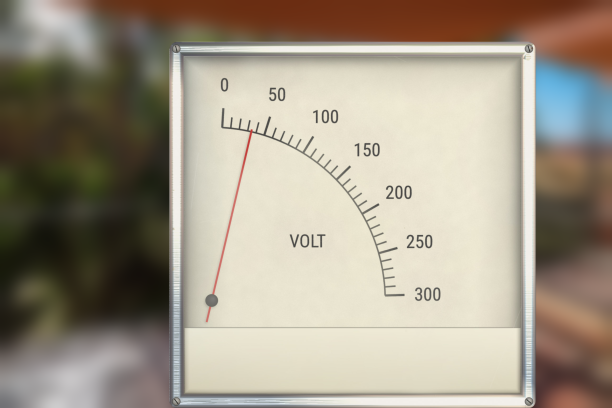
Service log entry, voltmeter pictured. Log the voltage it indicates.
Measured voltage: 35 V
